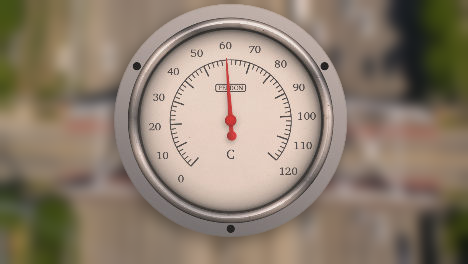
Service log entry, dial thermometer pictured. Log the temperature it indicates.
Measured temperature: 60 °C
